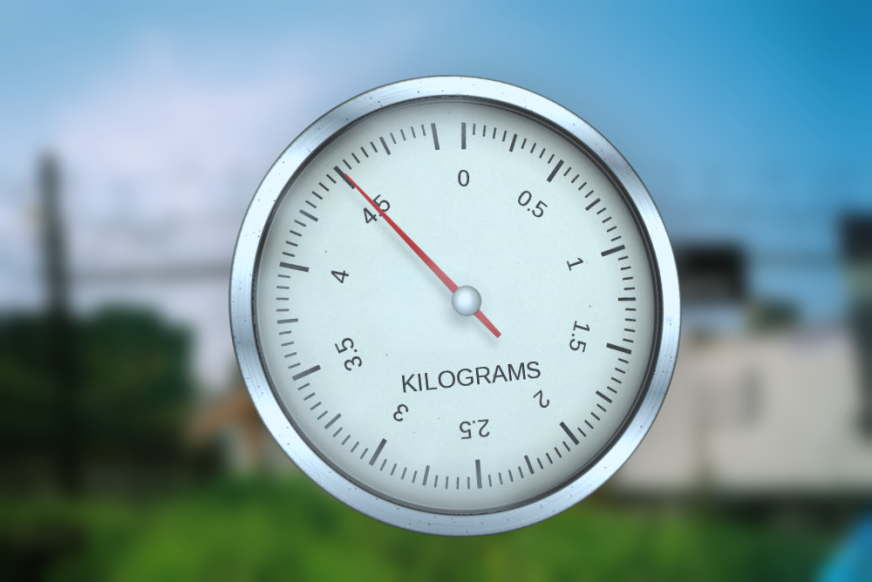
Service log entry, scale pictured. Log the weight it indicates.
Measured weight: 4.5 kg
